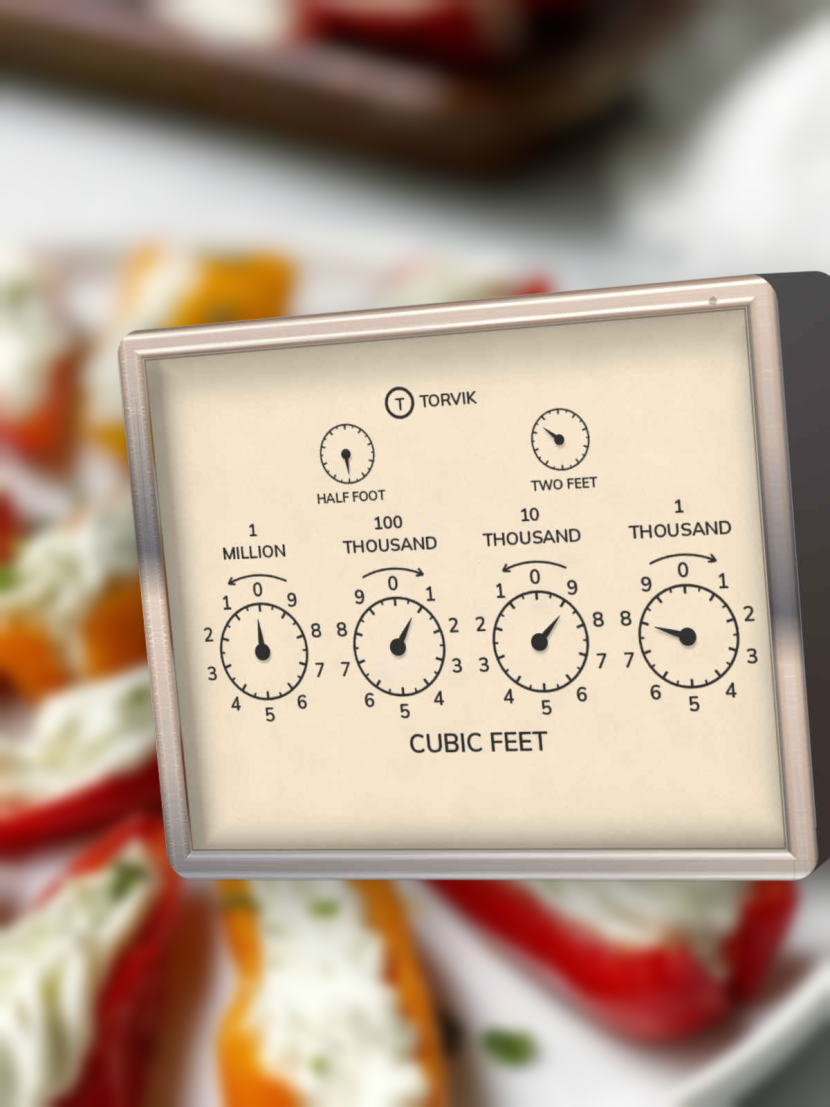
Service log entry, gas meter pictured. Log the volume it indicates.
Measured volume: 8800 ft³
